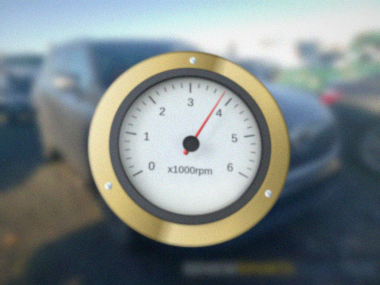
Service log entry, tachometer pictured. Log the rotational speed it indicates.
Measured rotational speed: 3800 rpm
